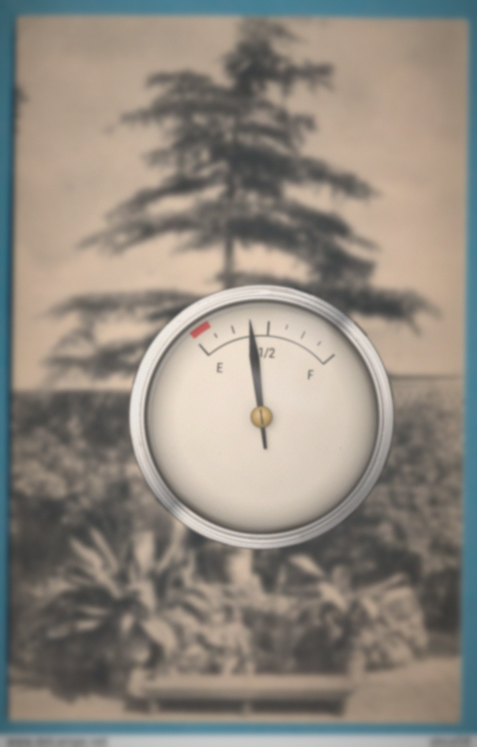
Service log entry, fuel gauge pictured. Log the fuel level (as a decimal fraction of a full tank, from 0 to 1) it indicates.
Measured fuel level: 0.375
